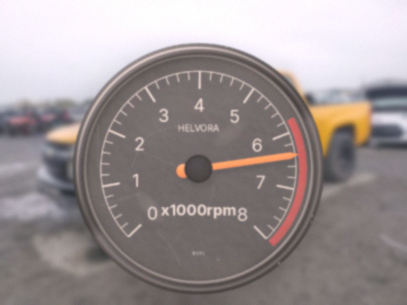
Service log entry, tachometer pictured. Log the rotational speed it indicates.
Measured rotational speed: 6400 rpm
